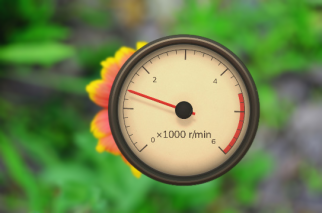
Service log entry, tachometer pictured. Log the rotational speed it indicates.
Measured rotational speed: 1400 rpm
